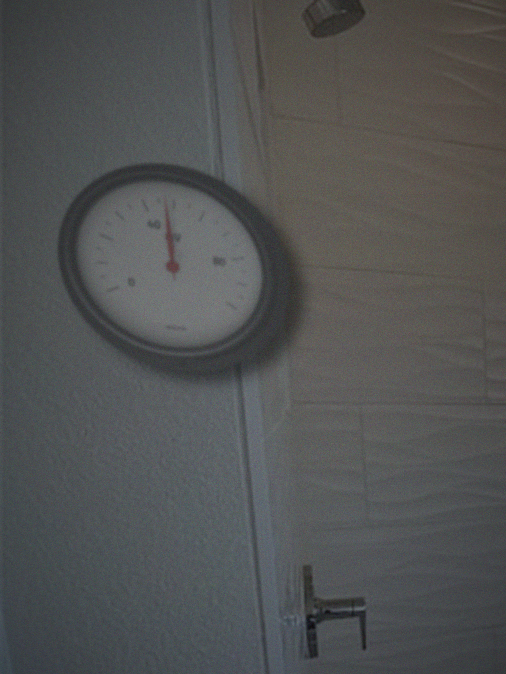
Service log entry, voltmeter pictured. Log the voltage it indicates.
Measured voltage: 47.5 mV
